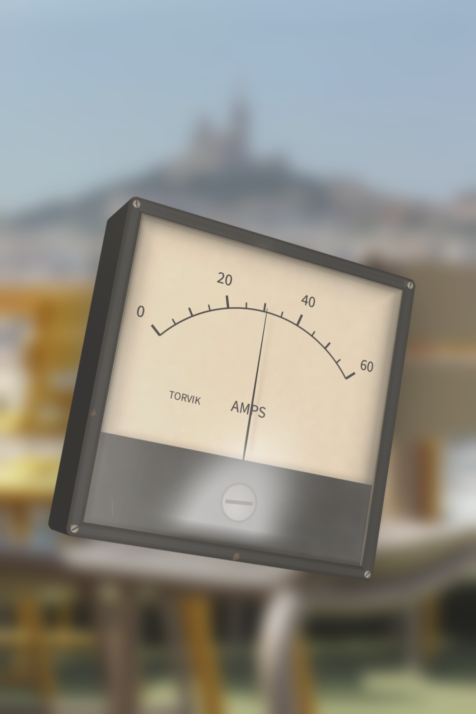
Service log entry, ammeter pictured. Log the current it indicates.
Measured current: 30 A
